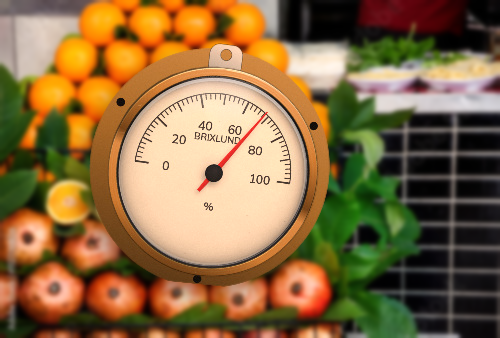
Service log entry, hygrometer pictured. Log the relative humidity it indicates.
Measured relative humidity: 68 %
